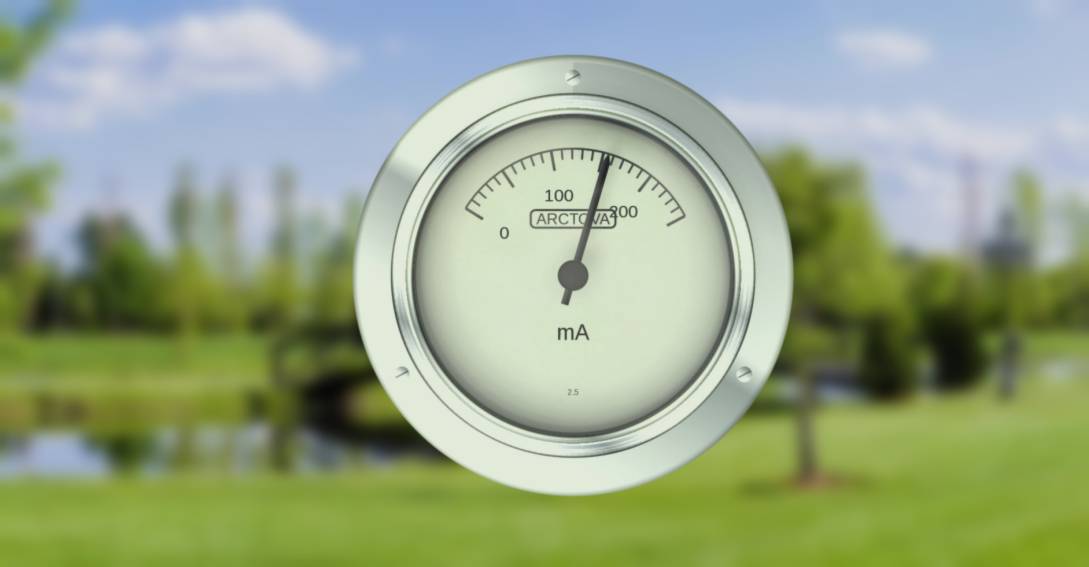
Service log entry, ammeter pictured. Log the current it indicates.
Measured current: 155 mA
